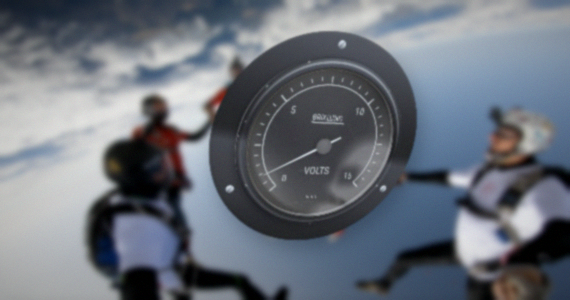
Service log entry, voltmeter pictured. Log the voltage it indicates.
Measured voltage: 1 V
